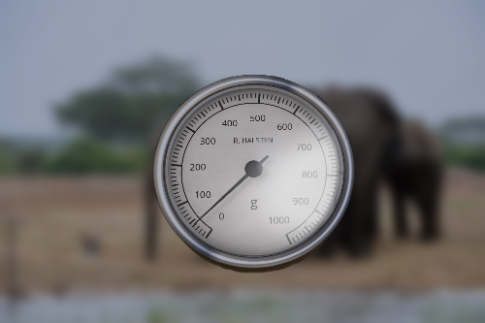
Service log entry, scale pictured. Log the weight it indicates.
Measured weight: 40 g
